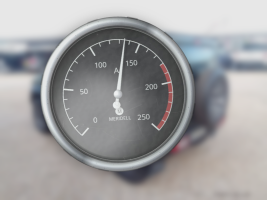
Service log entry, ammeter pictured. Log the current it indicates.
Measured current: 135 A
